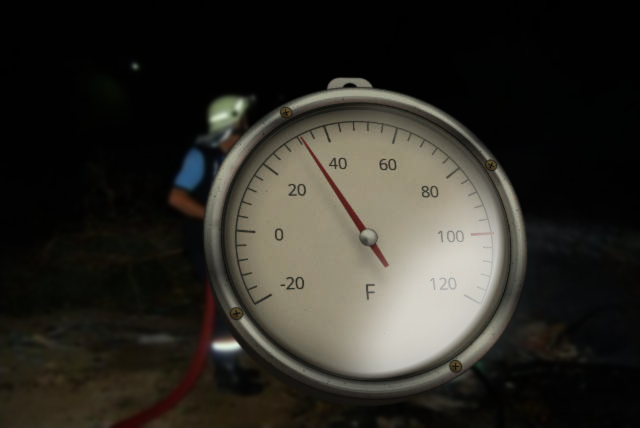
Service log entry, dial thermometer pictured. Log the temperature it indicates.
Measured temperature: 32 °F
